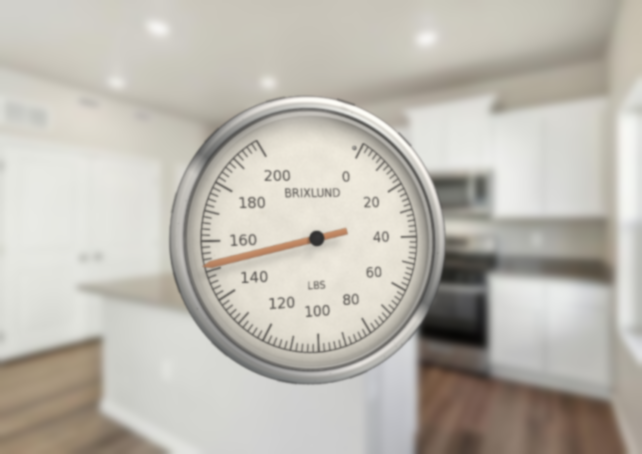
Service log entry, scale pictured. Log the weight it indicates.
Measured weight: 152 lb
